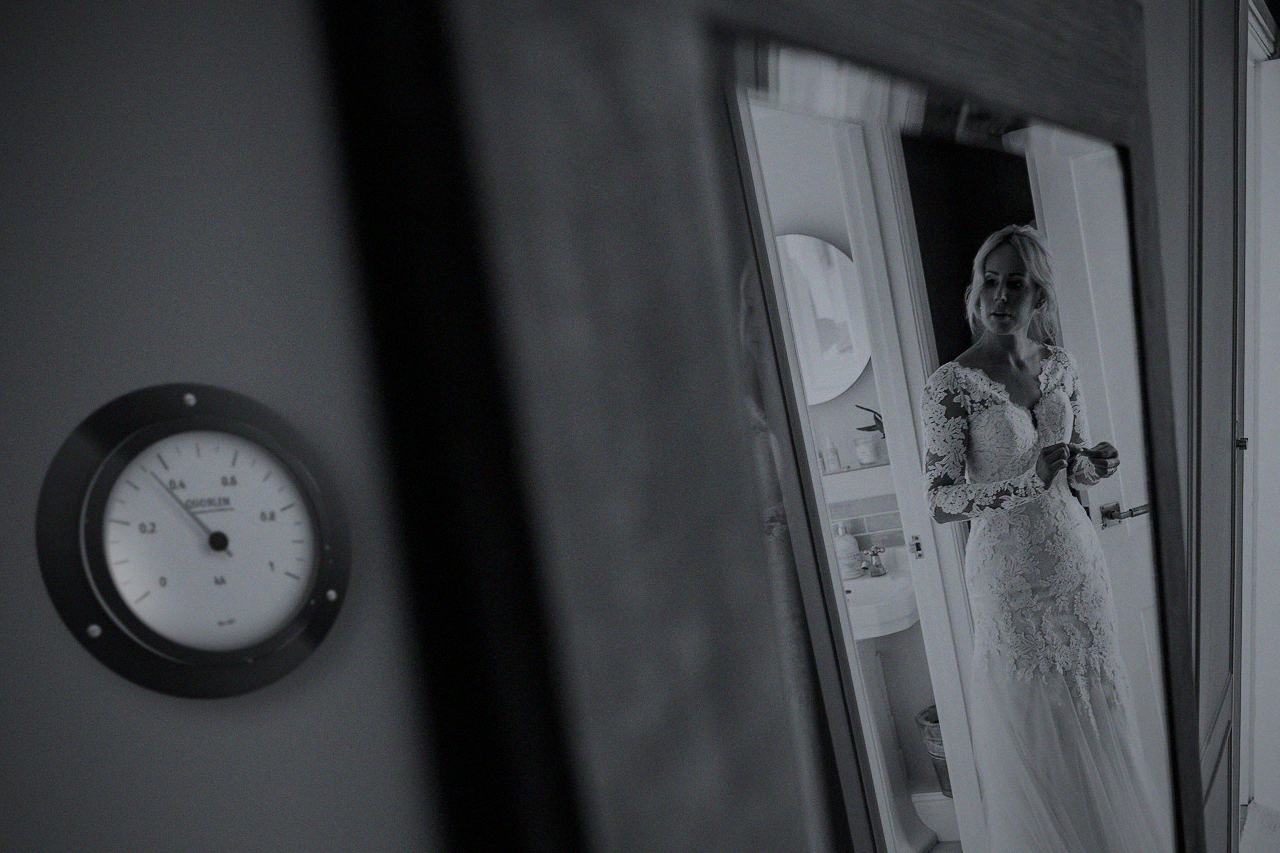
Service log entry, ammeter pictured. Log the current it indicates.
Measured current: 0.35 kA
